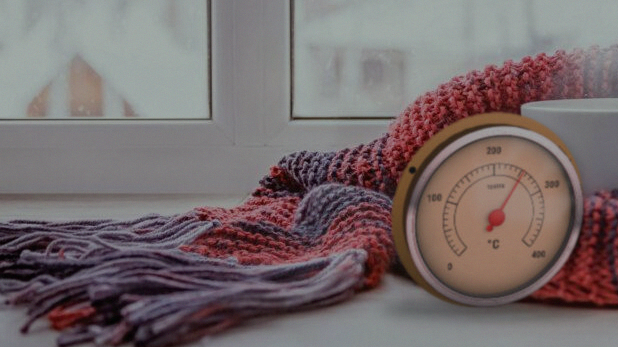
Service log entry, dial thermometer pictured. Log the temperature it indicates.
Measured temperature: 250 °C
